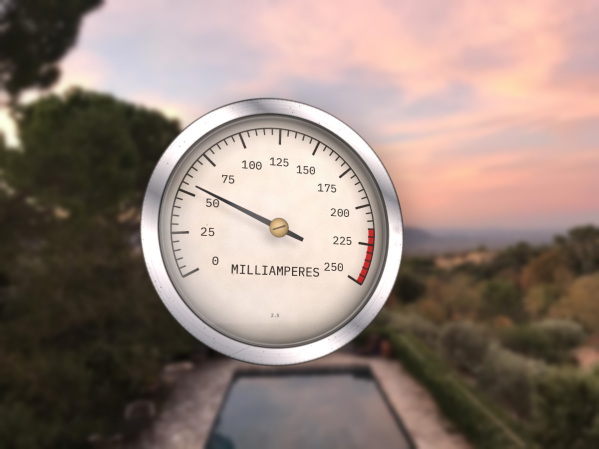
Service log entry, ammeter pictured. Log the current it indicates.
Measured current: 55 mA
